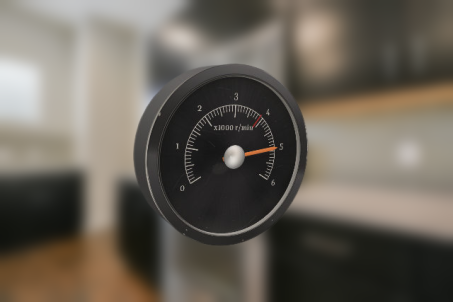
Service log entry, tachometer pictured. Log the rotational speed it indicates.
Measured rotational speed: 5000 rpm
